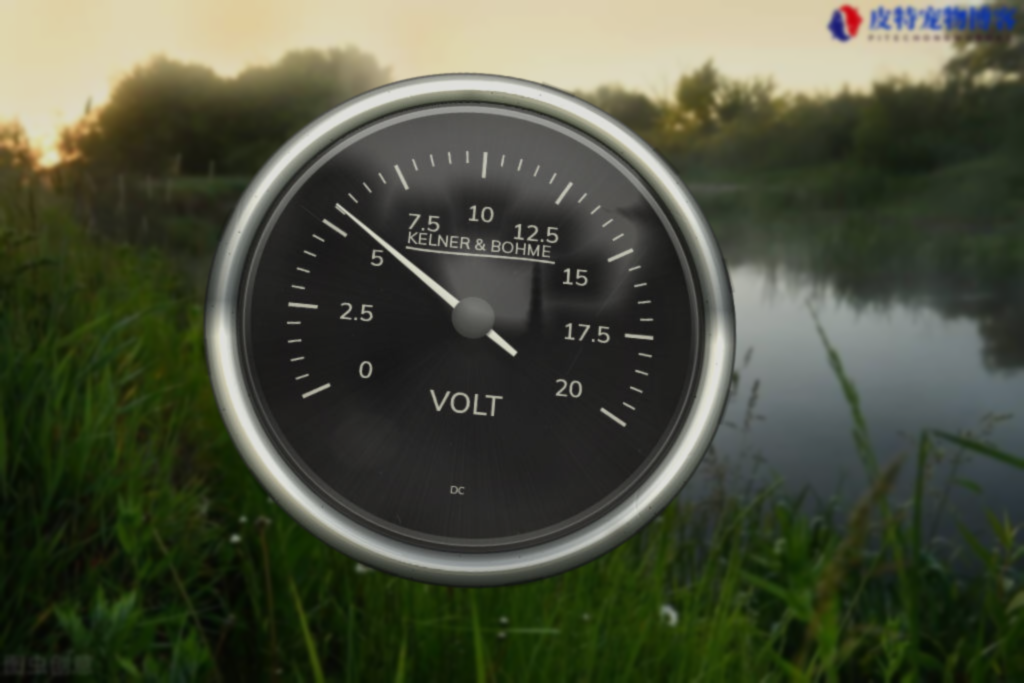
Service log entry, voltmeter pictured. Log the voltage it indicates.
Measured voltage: 5.5 V
